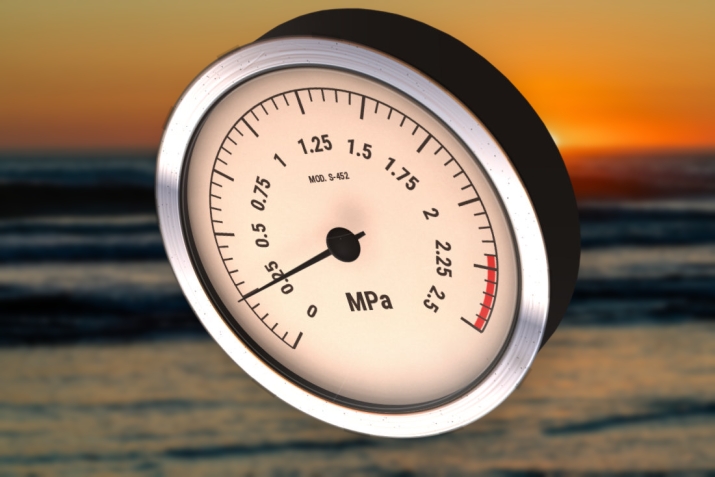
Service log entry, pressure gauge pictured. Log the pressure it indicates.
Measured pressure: 0.25 MPa
